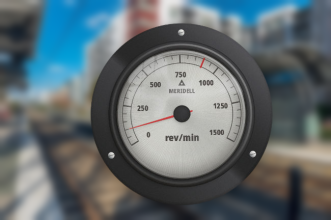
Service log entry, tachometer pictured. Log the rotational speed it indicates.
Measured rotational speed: 100 rpm
